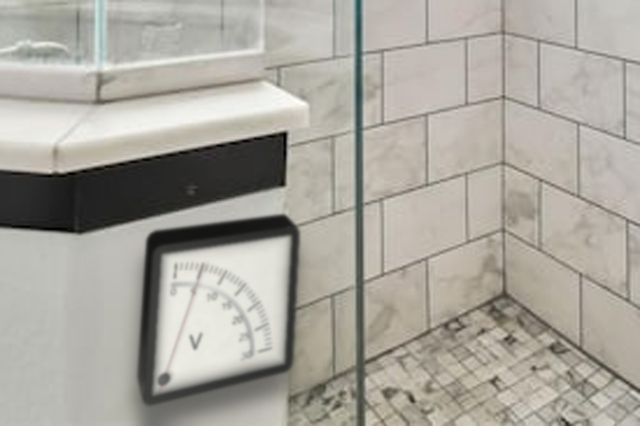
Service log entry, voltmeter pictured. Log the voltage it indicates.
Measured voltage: 5 V
